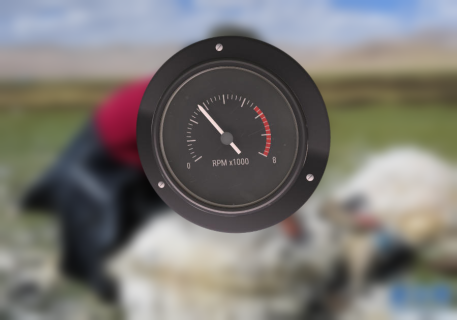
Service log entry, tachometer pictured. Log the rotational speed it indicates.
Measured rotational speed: 2800 rpm
